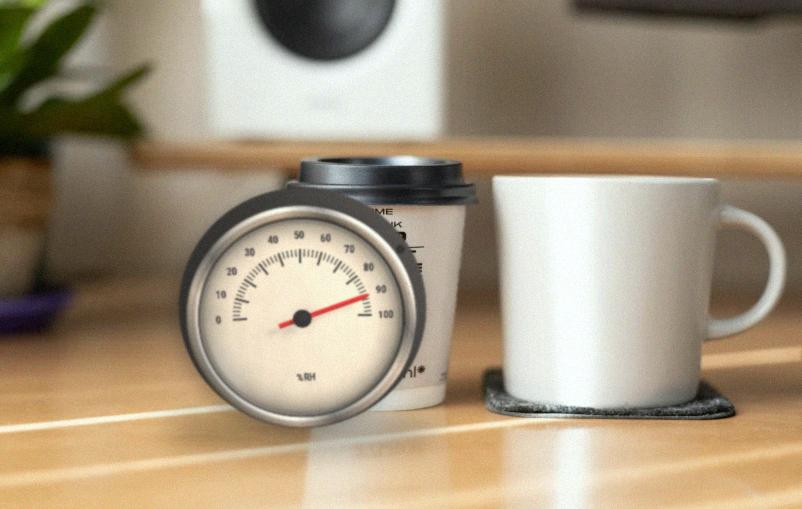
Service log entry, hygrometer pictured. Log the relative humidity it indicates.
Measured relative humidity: 90 %
